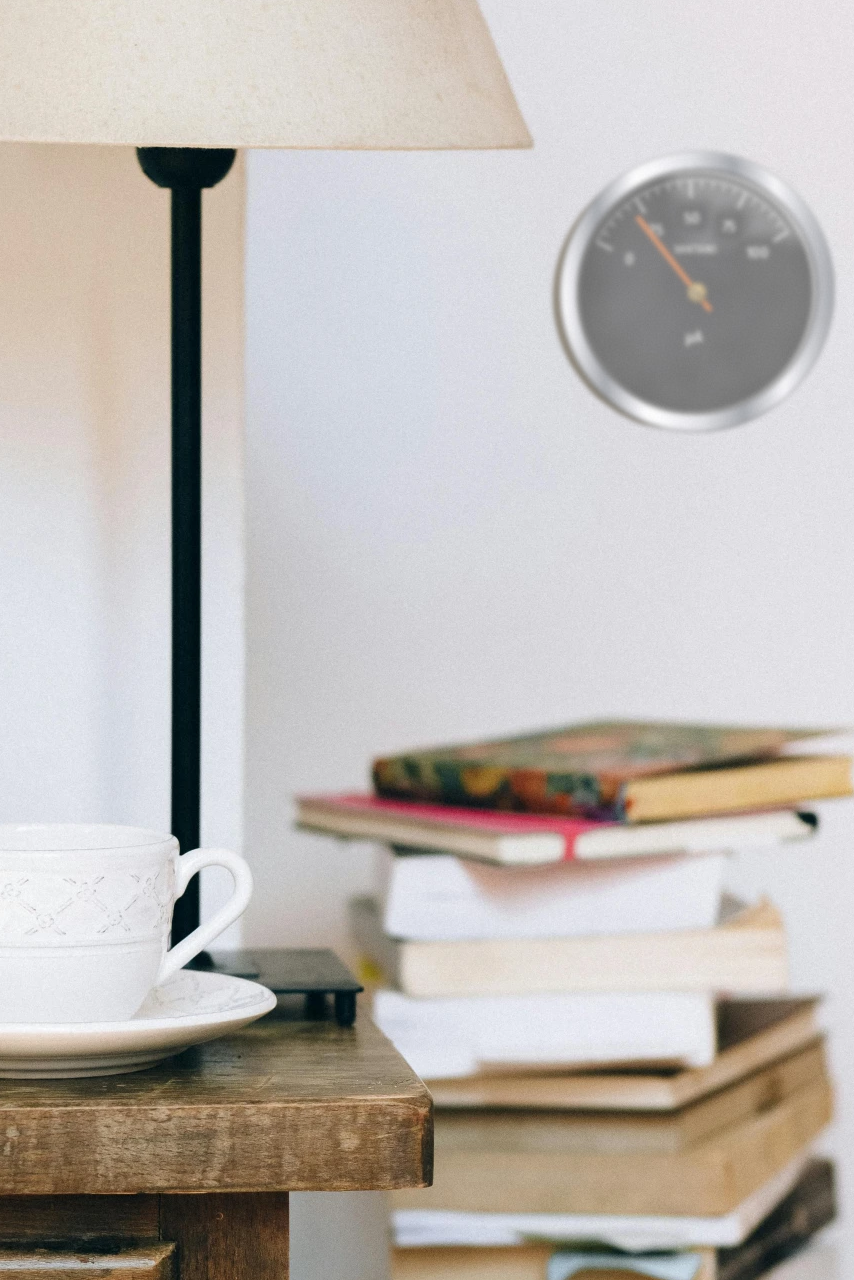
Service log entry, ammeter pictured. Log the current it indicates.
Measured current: 20 µA
